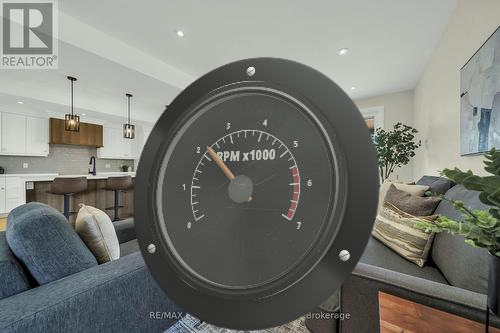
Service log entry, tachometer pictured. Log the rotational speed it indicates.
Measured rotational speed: 2250 rpm
